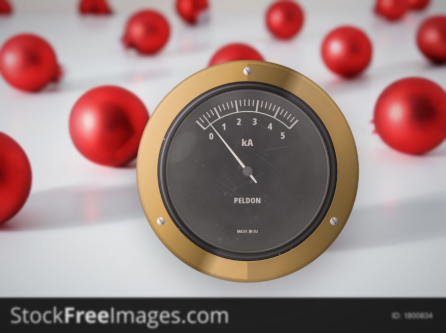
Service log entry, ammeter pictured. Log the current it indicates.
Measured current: 0.4 kA
